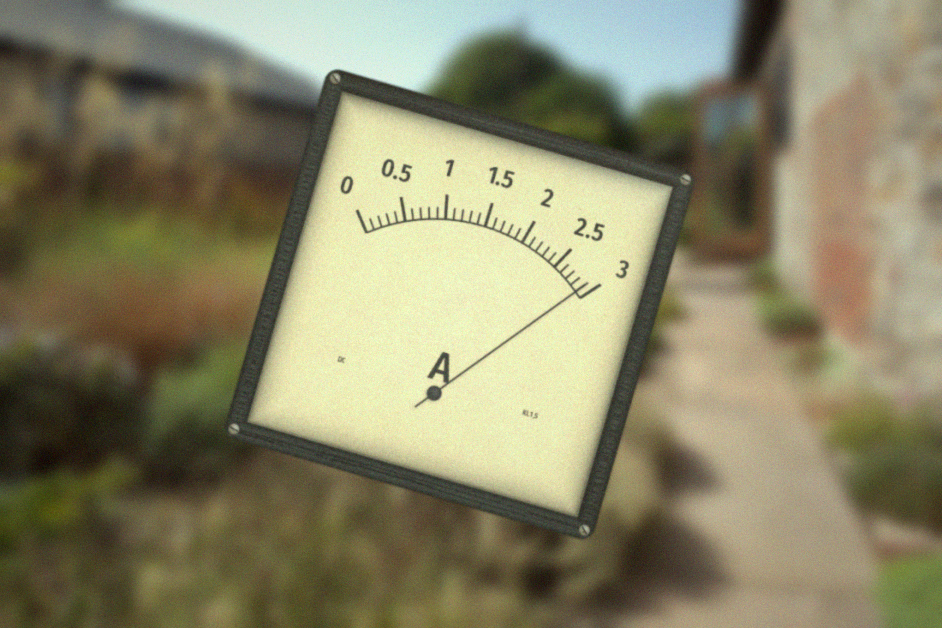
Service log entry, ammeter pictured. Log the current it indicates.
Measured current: 2.9 A
